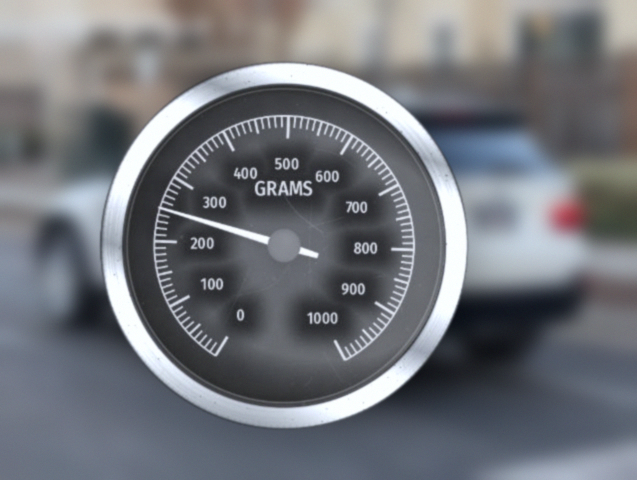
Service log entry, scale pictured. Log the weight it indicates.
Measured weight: 250 g
